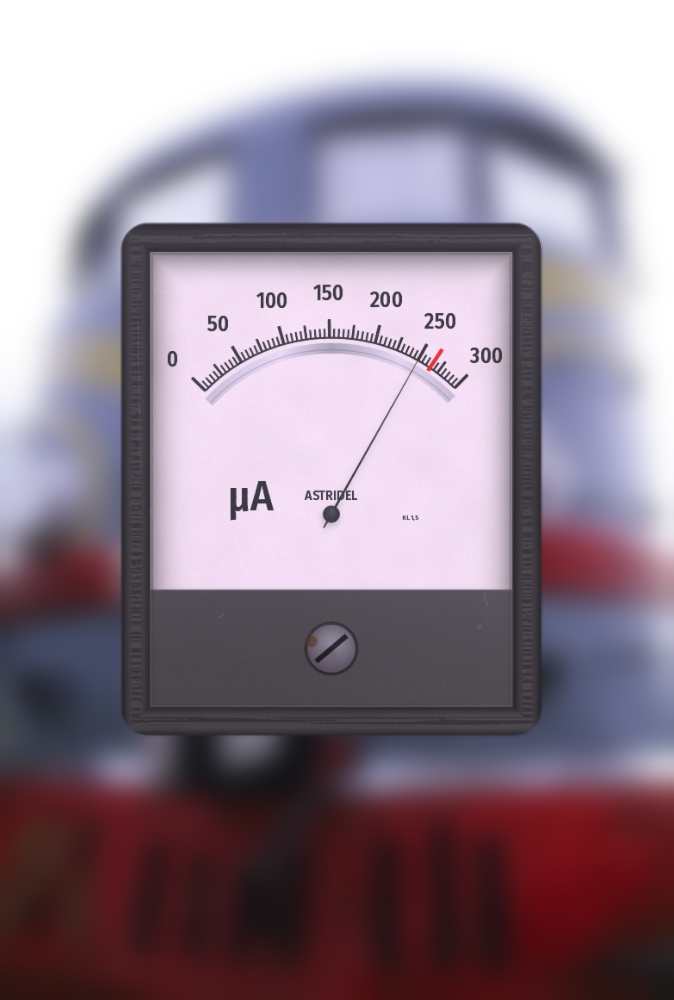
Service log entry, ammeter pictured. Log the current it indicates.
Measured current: 250 µA
